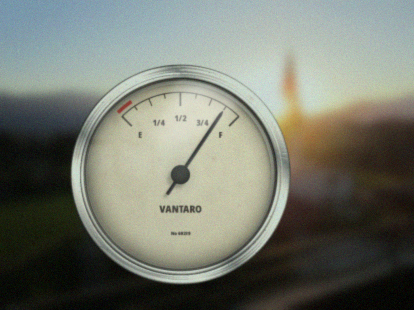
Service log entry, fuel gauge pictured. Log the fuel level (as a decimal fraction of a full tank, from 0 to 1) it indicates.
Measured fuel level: 0.875
